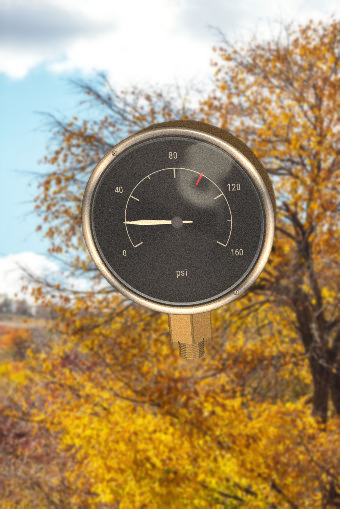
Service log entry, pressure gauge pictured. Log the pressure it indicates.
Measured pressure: 20 psi
